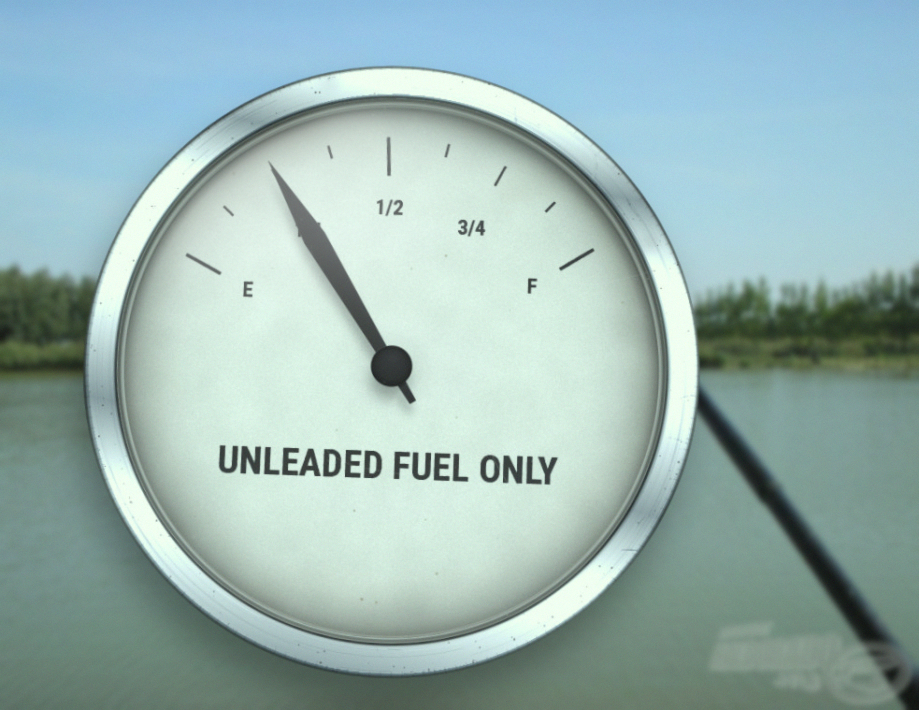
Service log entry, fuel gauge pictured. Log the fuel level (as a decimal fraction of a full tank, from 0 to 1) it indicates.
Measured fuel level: 0.25
